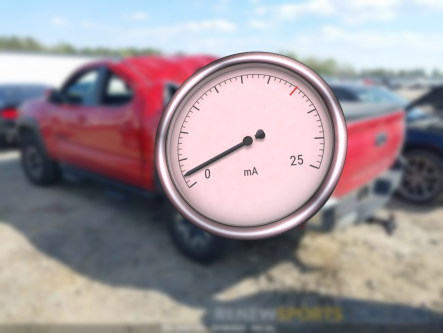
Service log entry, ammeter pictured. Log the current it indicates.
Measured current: 1 mA
